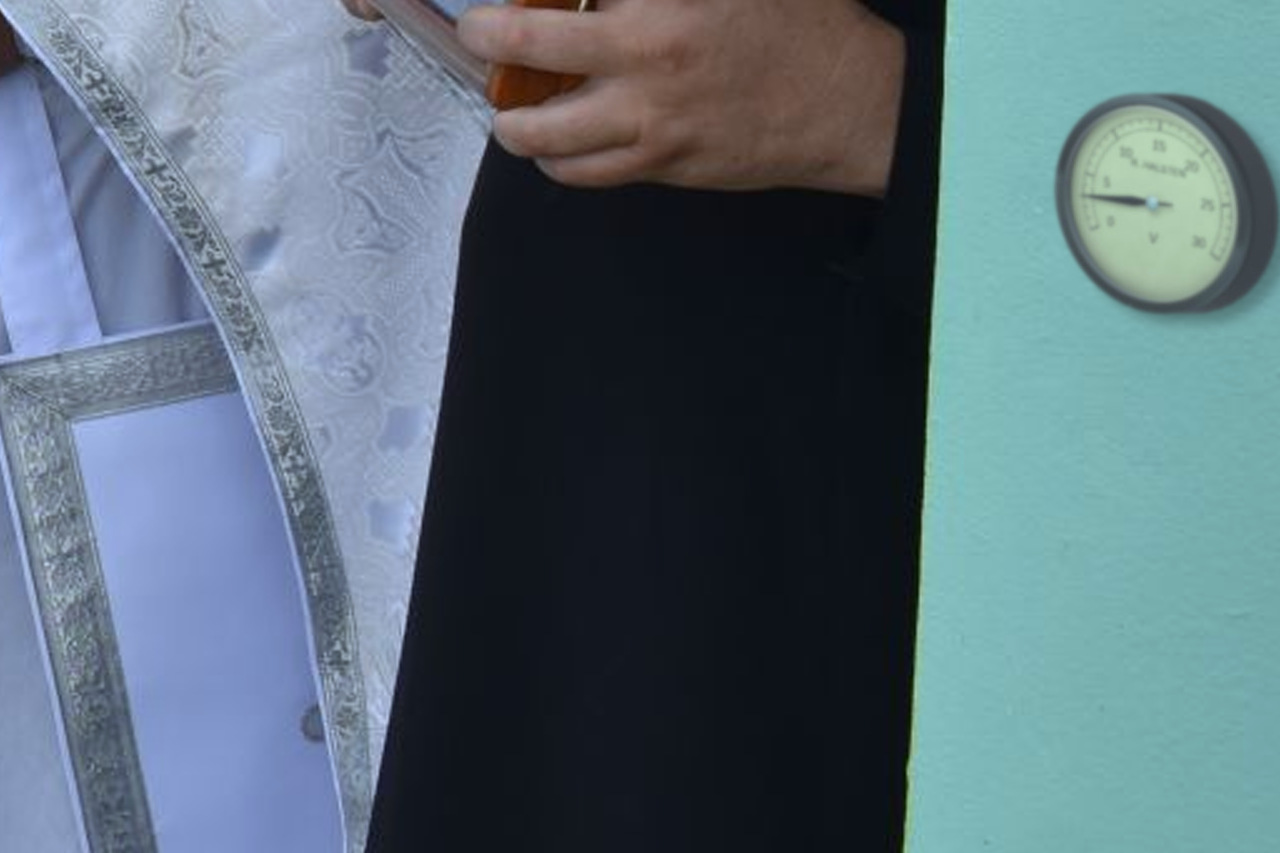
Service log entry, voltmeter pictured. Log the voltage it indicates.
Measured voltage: 3 V
